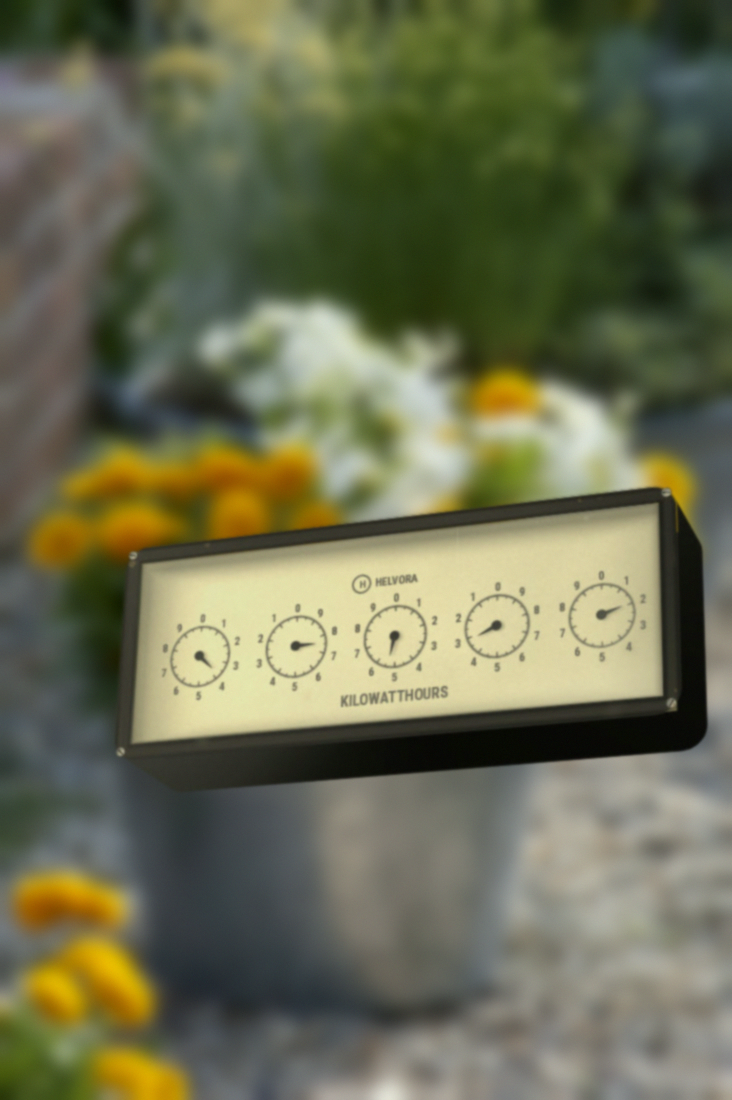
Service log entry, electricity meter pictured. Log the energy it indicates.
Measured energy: 37532 kWh
